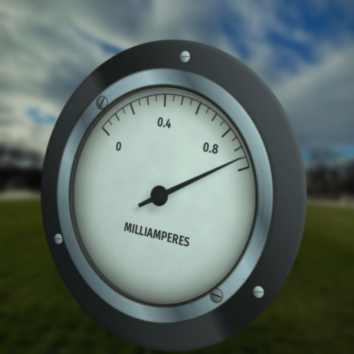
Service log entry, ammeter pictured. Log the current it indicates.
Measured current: 0.95 mA
